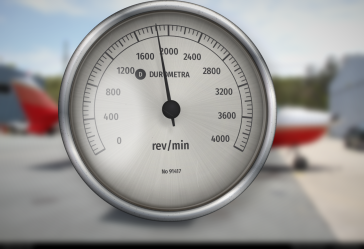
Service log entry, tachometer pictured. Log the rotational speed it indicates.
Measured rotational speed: 1850 rpm
